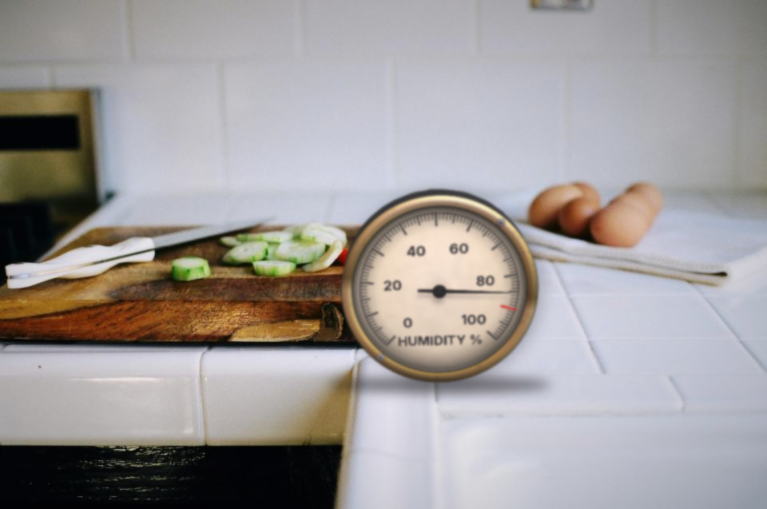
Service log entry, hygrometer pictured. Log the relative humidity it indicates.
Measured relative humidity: 85 %
